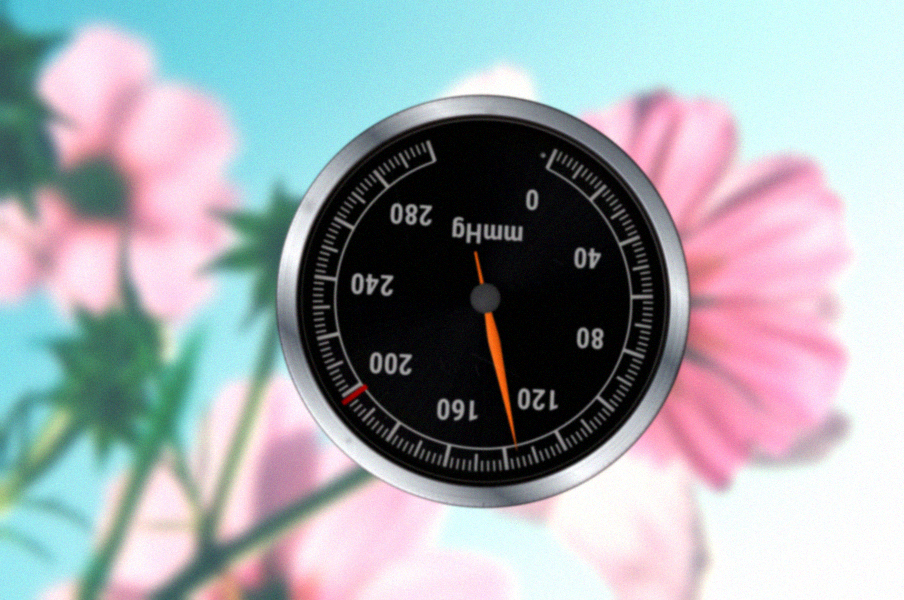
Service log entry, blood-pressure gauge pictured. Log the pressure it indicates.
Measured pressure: 136 mmHg
